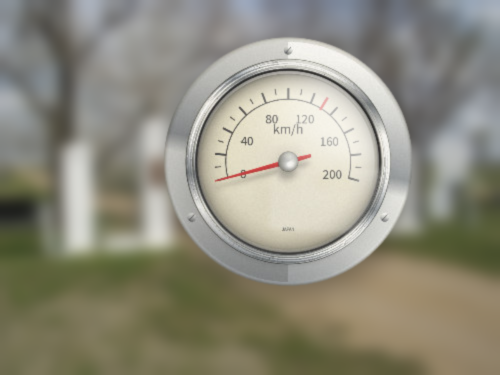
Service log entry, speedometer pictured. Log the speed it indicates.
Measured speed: 0 km/h
